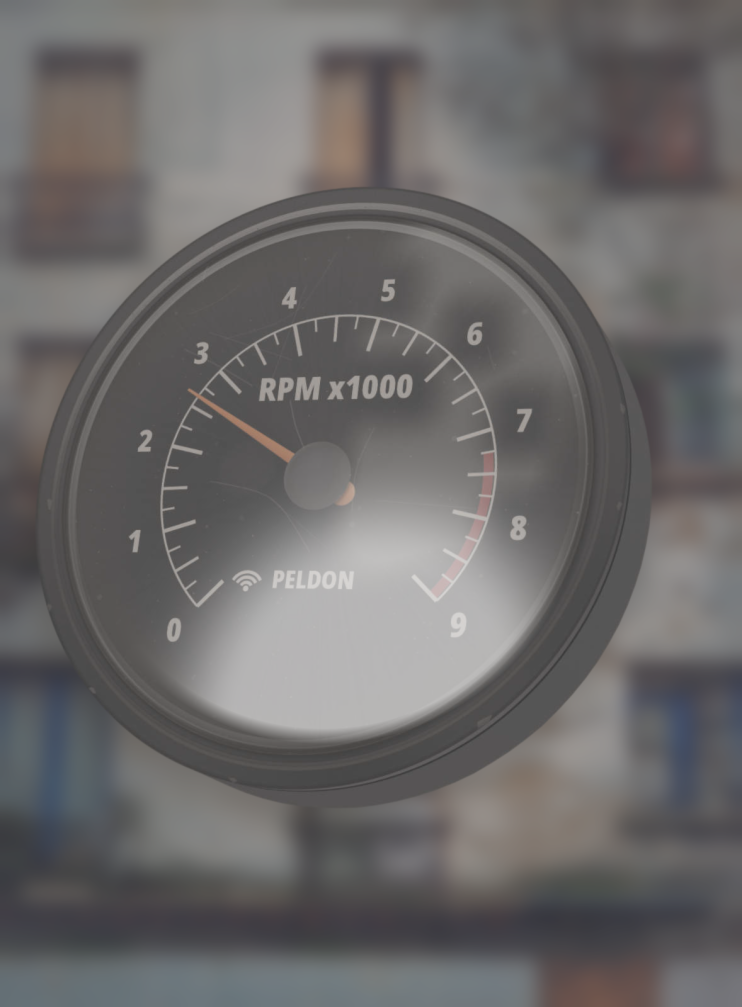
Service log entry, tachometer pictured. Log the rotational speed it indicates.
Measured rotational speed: 2625 rpm
